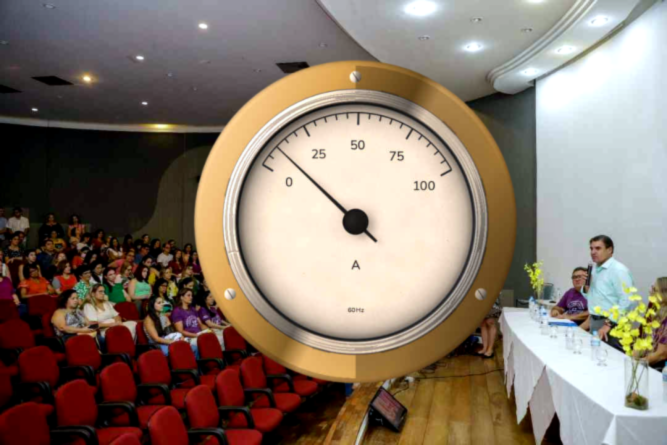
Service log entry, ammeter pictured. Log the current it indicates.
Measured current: 10 A
